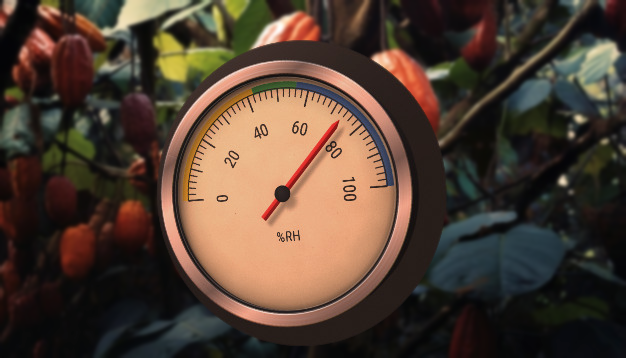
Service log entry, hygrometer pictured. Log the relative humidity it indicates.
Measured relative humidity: 74 %
